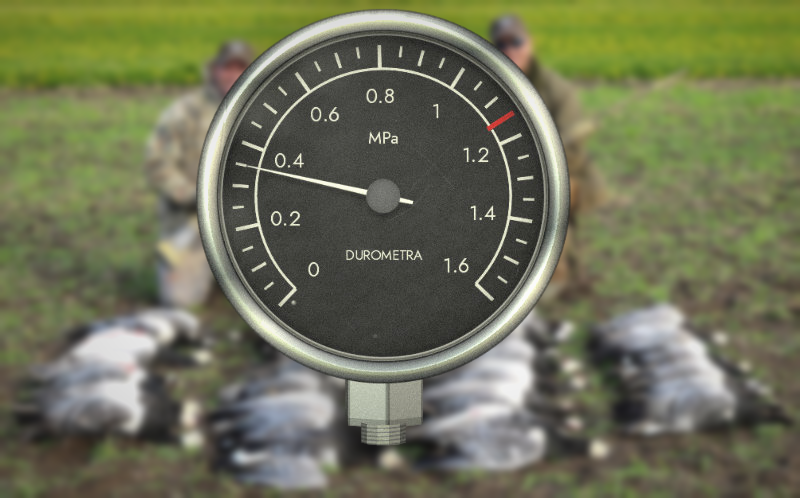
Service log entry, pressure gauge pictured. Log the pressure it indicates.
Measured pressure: 0.35 MPa
